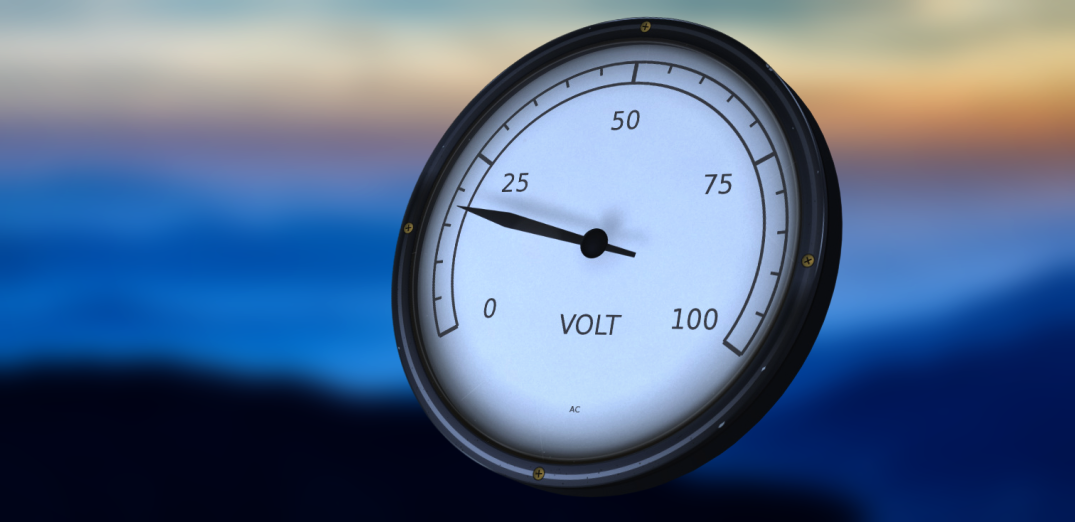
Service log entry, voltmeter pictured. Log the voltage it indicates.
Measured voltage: 17.5 V
